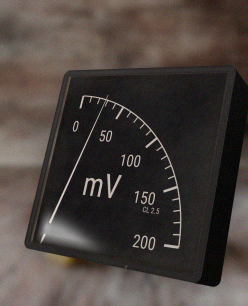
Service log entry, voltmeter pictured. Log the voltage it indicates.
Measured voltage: 30 mV
